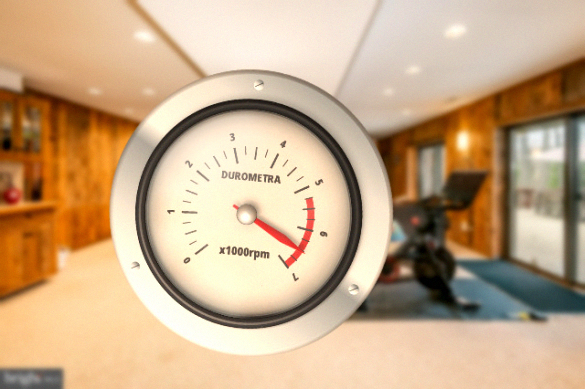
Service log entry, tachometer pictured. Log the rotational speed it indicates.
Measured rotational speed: 6500 rpm
